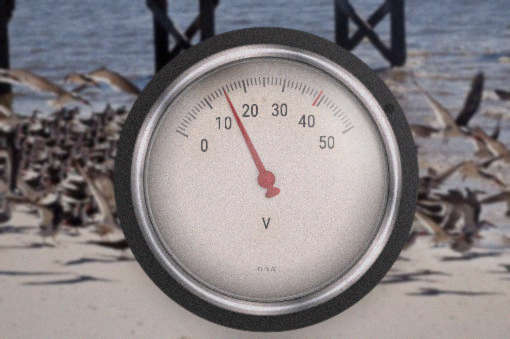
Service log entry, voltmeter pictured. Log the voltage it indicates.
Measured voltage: 15 V
